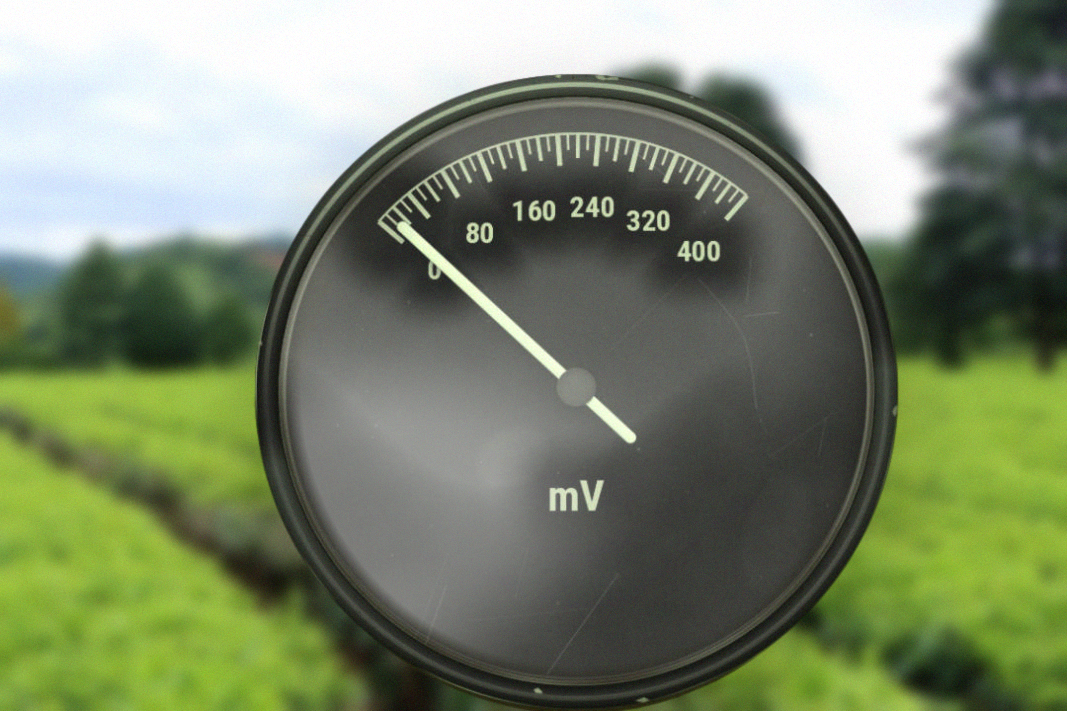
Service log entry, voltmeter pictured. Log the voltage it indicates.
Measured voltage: 10 mV
